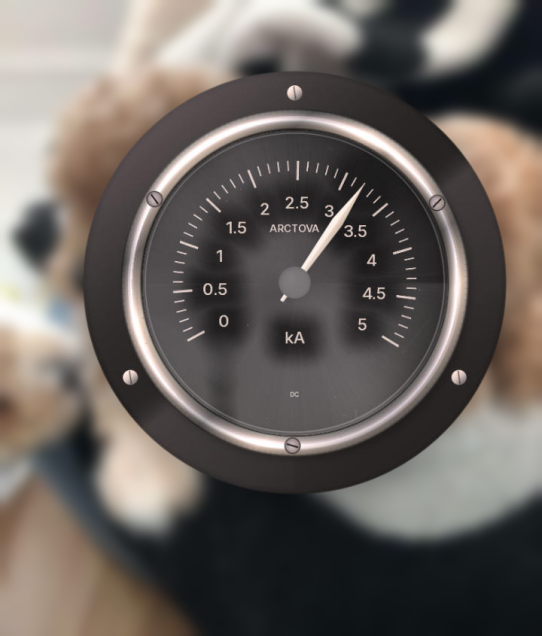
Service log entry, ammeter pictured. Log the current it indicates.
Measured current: 3.2 kA
